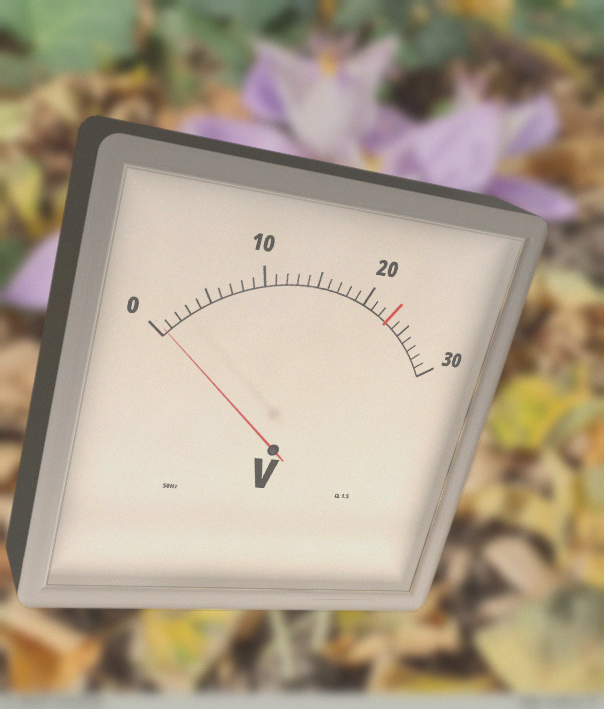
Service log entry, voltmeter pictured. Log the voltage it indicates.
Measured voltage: 0.5 V
